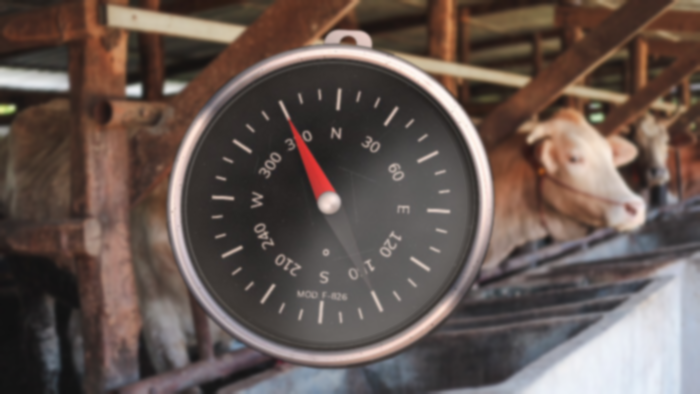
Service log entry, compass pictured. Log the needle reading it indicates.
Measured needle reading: 330 °
